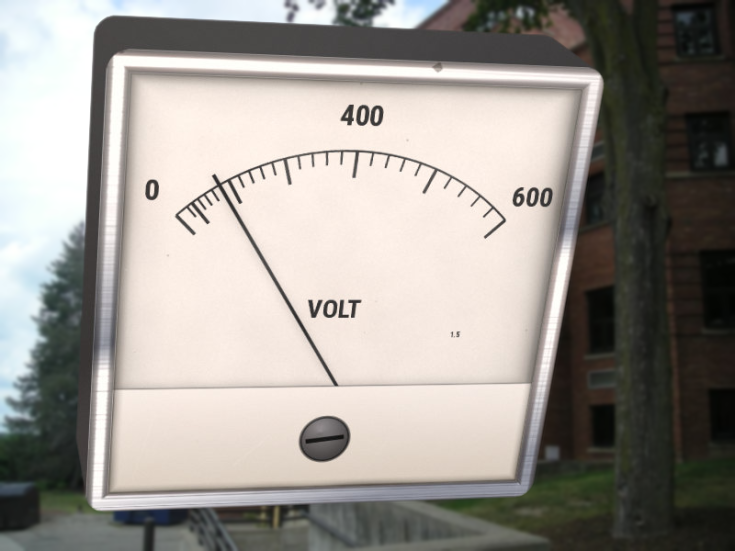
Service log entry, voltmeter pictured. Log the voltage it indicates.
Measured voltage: 180 V
